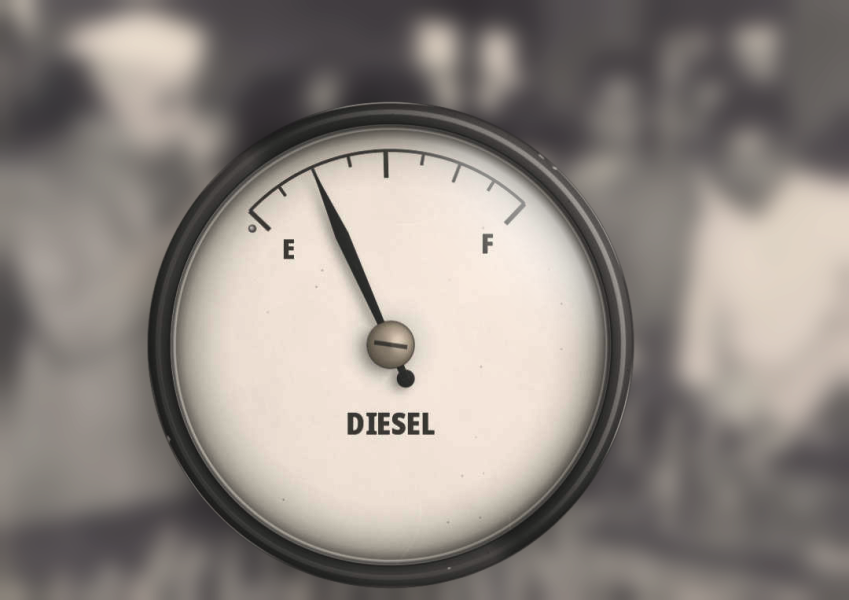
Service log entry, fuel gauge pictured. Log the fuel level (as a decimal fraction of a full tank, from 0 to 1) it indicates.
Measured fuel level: 0.25
